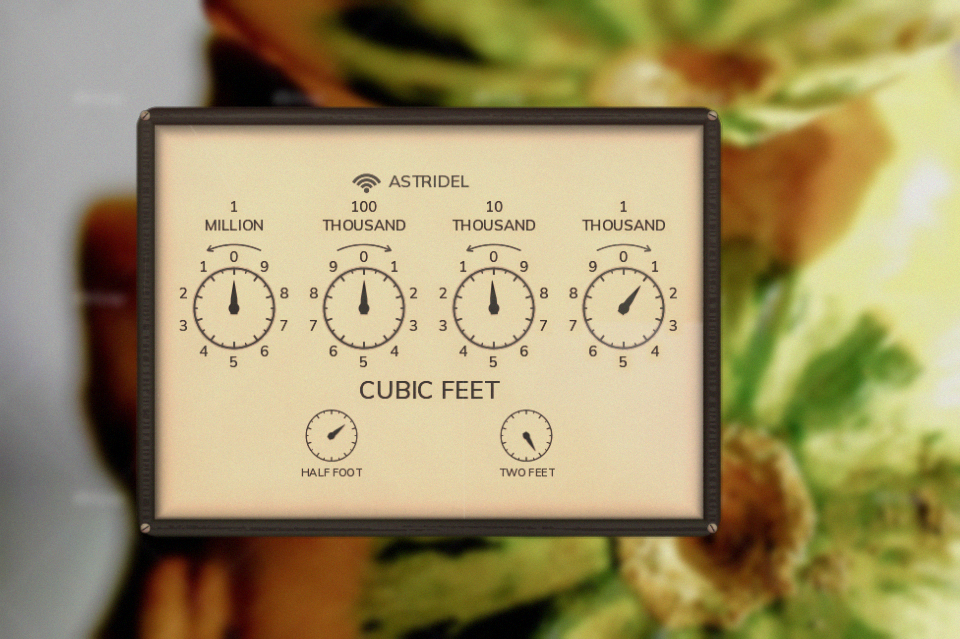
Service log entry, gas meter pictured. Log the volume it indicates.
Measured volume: 100 ft³
